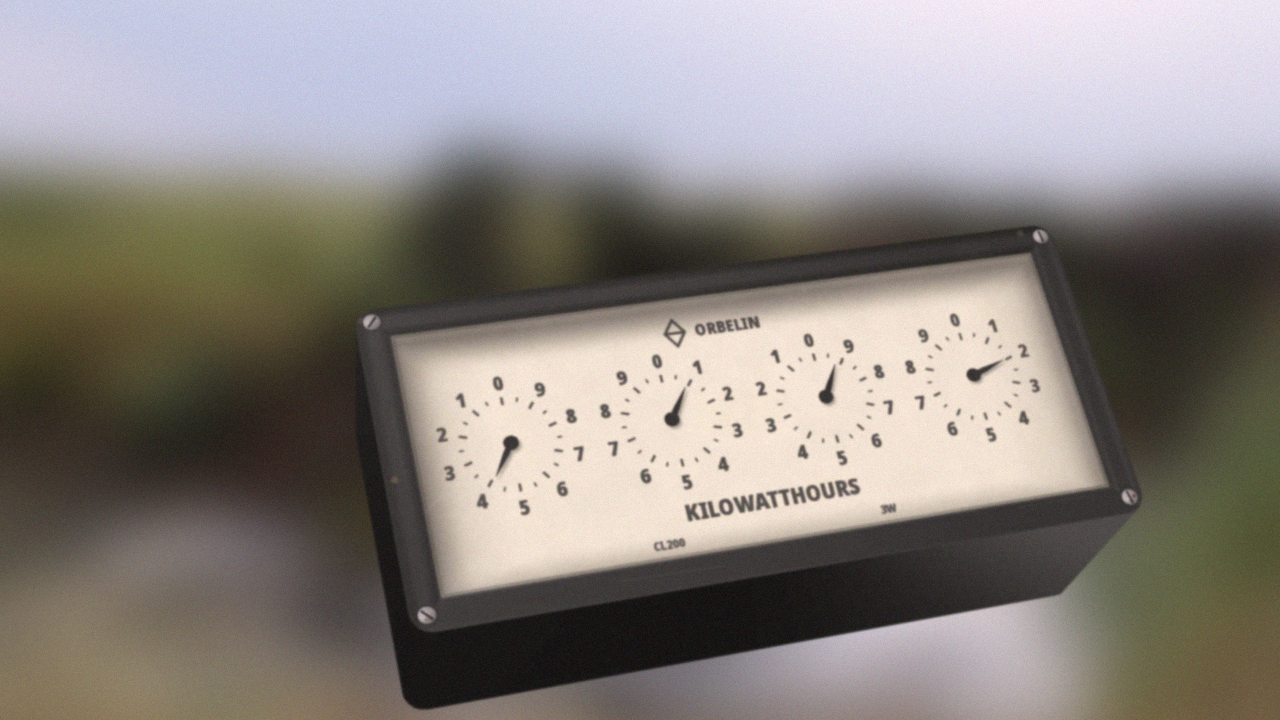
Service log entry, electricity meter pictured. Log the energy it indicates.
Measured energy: 4092 kWh
